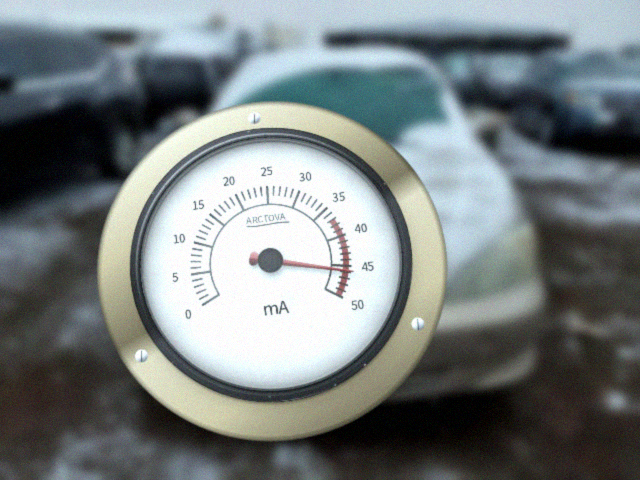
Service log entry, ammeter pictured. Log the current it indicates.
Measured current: 46 mA
